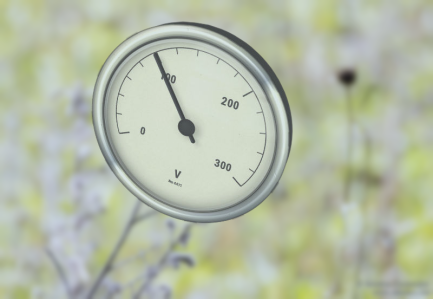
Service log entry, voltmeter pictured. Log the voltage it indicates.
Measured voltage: 100 V
